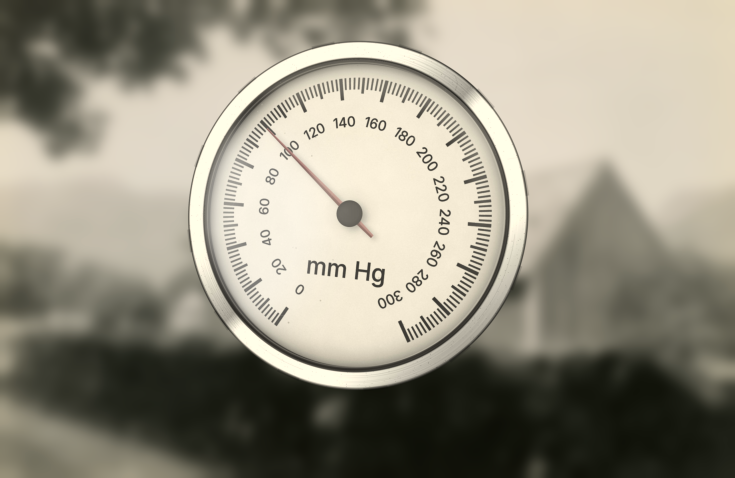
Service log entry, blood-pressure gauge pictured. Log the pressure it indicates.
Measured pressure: 100 mmHg
